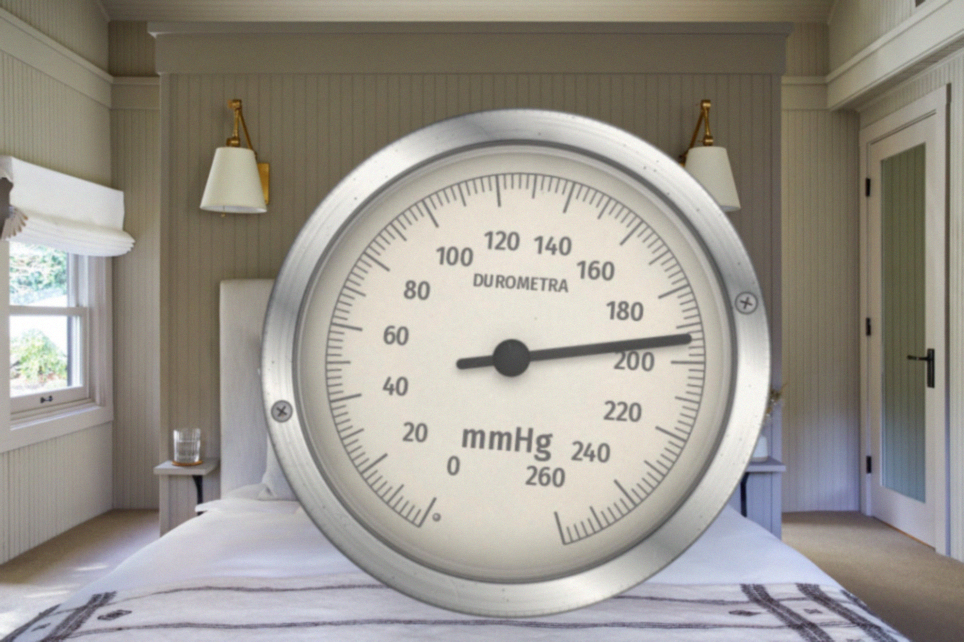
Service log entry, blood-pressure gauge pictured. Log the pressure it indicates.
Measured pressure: 194 mmHg
